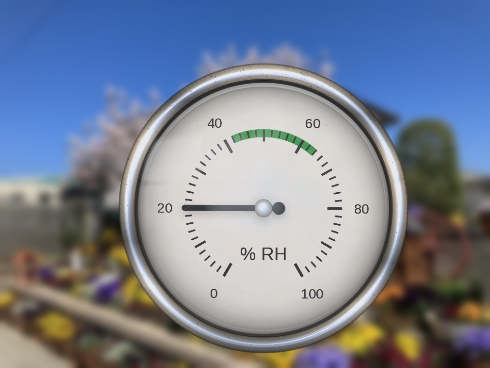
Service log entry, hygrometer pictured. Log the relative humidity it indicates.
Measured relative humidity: 20 %
